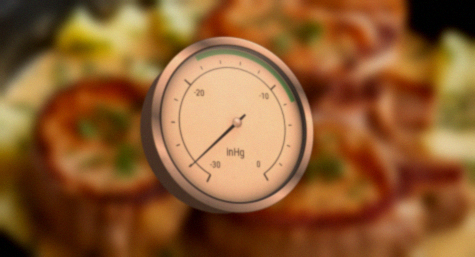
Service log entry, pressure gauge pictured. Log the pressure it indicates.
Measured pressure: -28 inHg
